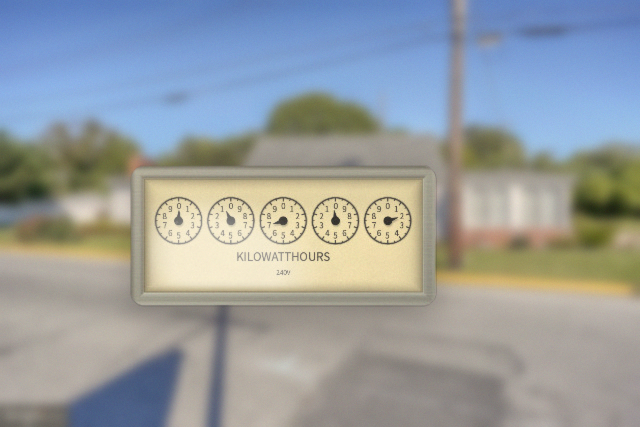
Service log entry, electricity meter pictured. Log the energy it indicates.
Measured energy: 702 kWh
